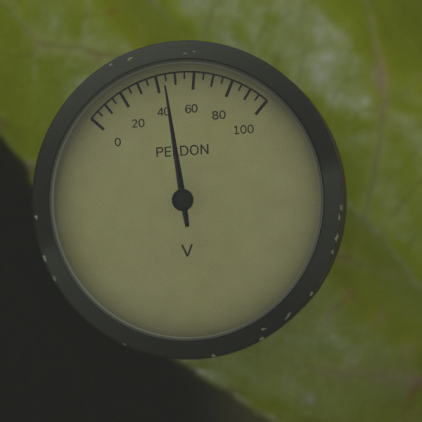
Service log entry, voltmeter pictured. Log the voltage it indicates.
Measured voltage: 45 V
